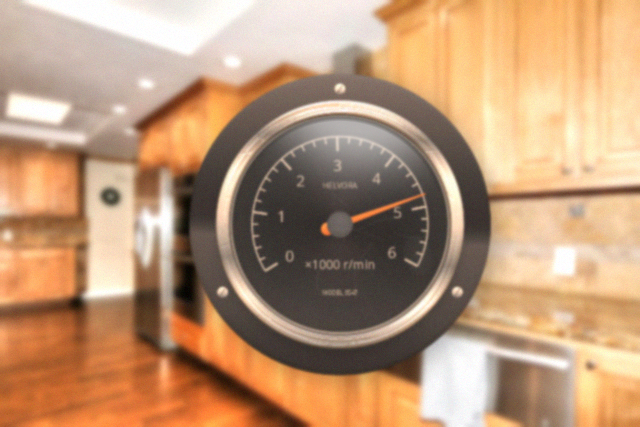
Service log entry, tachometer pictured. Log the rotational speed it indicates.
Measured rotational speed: 4800 rpm
